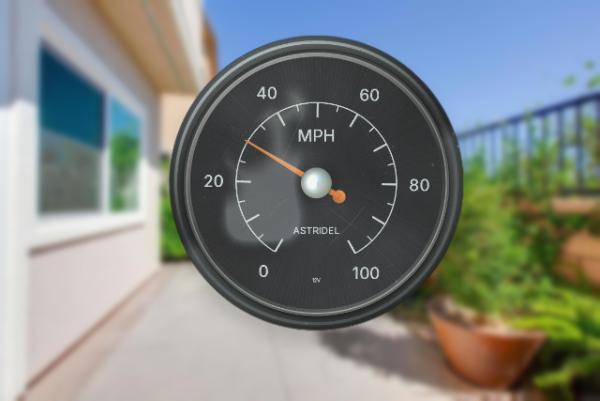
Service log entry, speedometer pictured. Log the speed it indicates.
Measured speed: 30 mph
